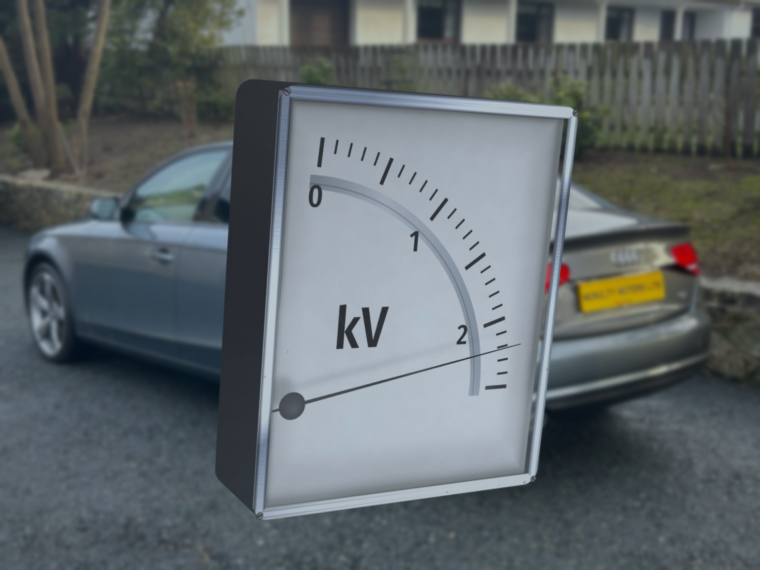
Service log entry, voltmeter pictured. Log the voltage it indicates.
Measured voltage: 2.2 kV
